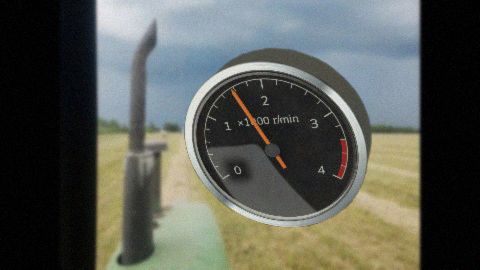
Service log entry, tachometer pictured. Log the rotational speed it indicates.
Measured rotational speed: 1600 rpm
